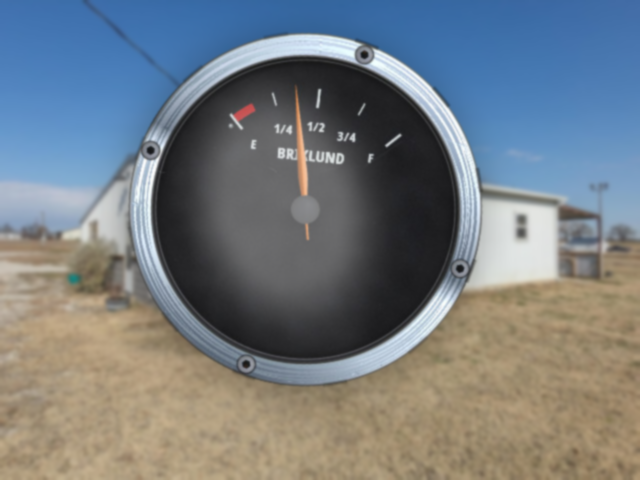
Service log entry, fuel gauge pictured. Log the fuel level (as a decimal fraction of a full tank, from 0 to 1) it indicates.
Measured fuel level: 0.375
